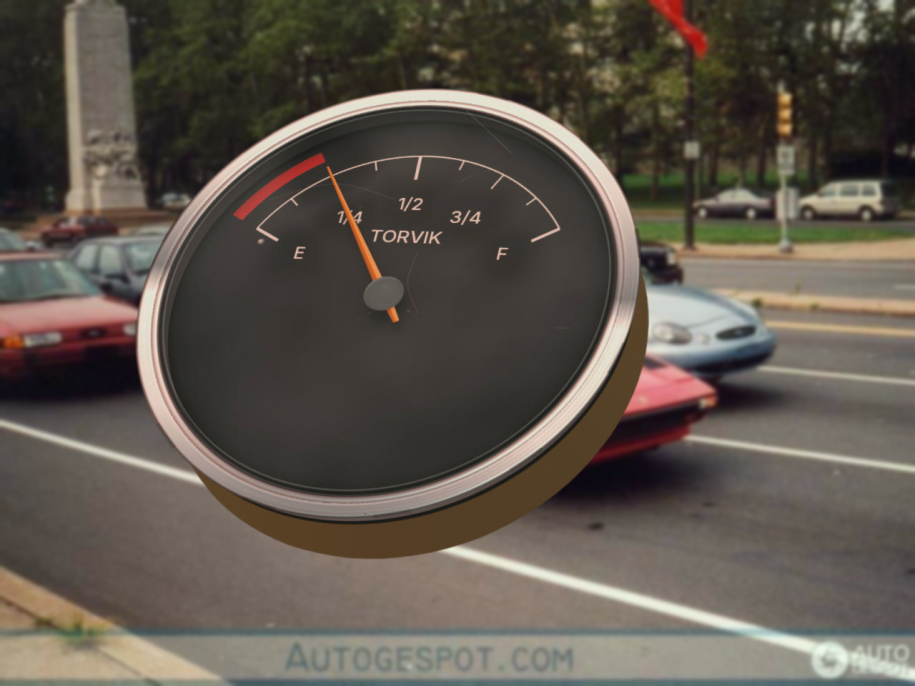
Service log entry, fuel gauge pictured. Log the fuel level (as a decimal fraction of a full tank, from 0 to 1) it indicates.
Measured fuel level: 0.25
